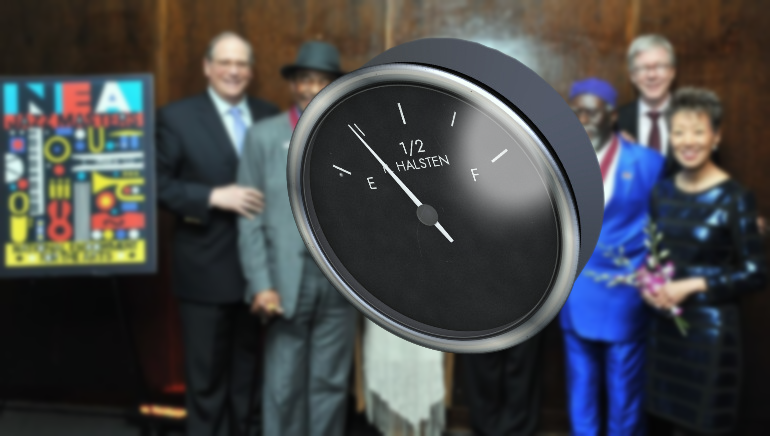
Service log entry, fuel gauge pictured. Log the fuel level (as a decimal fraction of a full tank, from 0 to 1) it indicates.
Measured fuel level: 0.25
